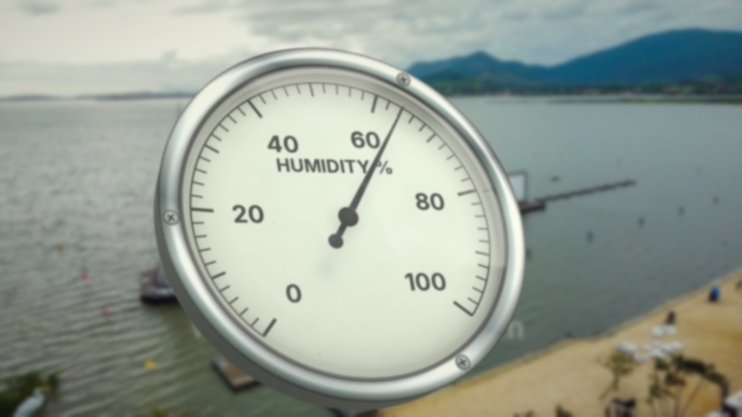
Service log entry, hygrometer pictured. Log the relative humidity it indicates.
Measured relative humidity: 64 %
